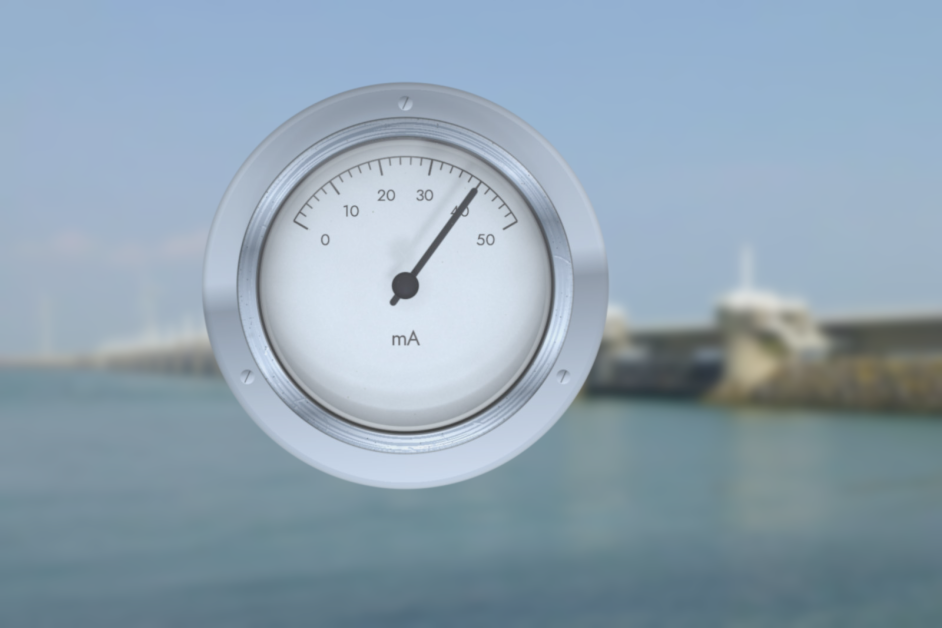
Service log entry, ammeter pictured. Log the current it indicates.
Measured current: 40 mA
